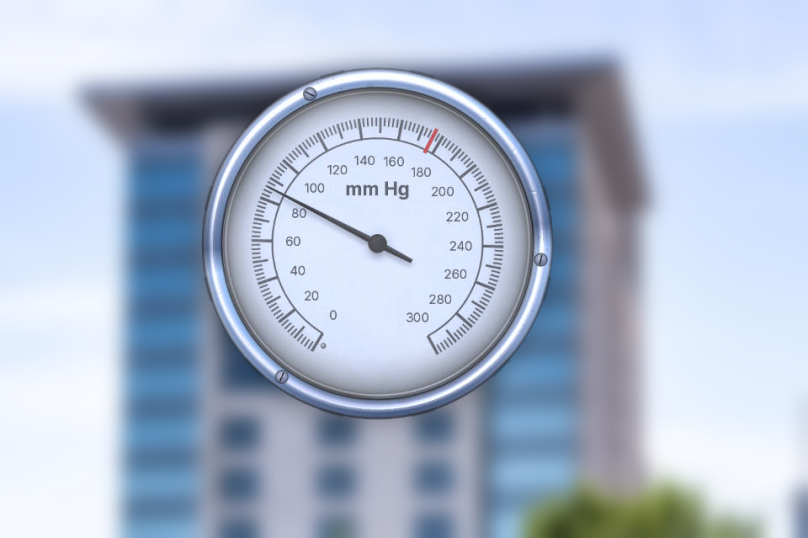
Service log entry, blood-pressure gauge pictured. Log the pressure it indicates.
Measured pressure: 86 mmHg
